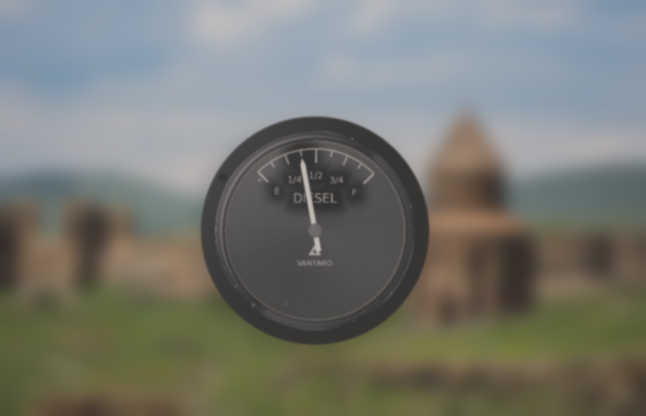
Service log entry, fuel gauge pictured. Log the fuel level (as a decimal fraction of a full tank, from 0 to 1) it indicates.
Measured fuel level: 0.375
